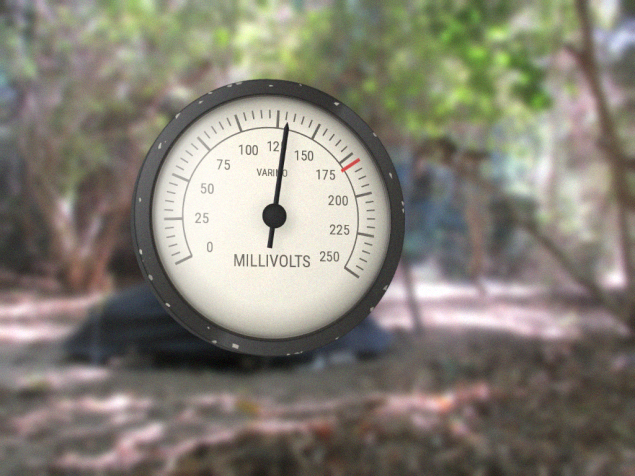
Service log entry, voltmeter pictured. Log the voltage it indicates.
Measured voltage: 130 mV
